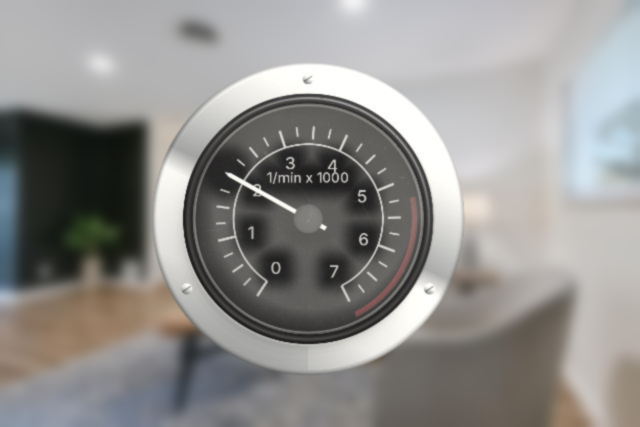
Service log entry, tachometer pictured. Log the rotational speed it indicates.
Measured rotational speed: 2000 rpm
